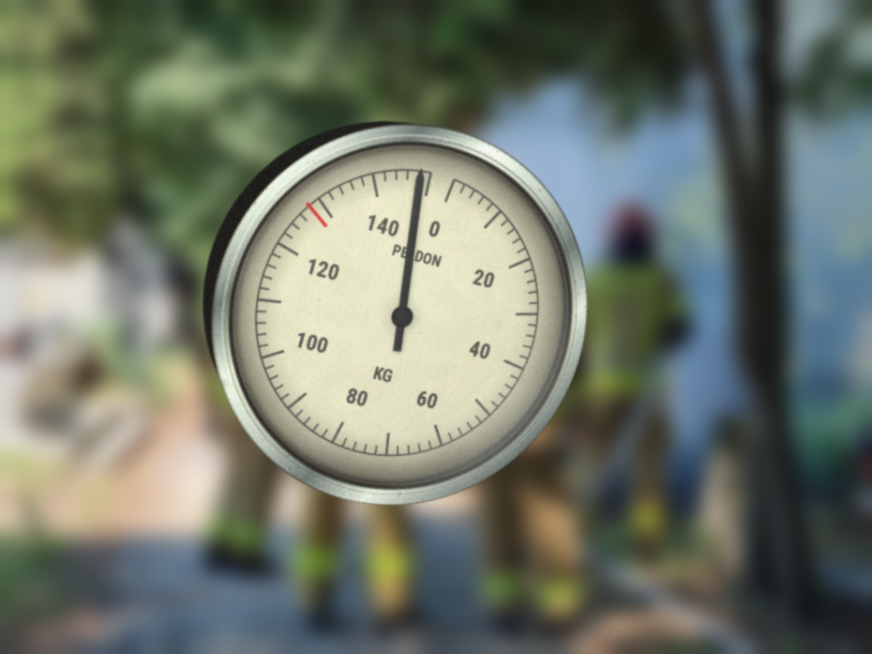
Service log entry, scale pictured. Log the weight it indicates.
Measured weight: 148 kg
